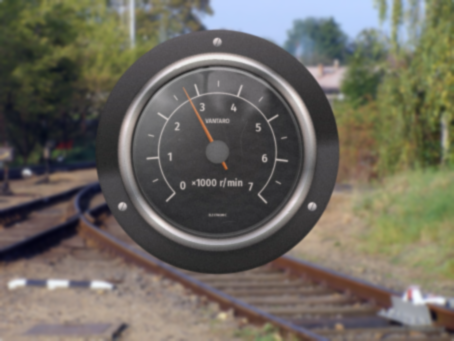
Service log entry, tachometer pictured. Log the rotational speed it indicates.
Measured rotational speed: 2750 rpm
